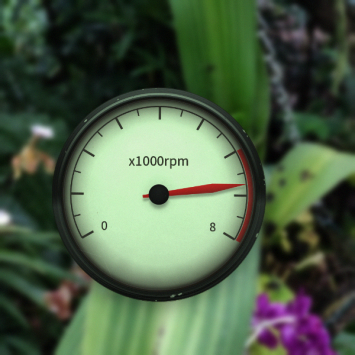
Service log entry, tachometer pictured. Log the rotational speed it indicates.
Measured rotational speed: 6750 rpm
